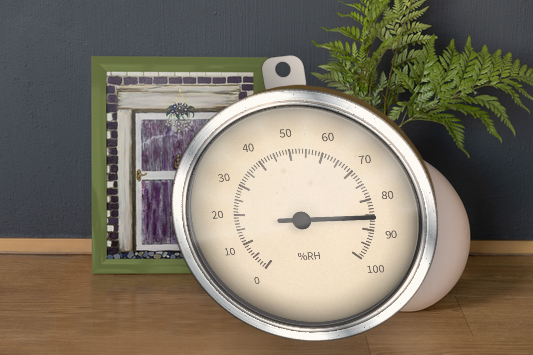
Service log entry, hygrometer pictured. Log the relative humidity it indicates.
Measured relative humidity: 85 %
